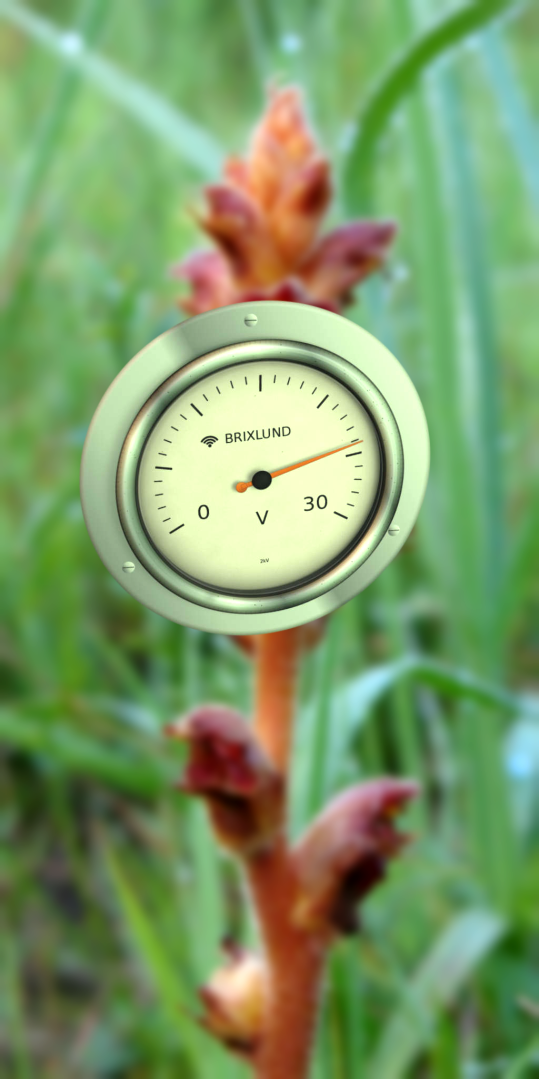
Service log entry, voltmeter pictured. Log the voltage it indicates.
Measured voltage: 24 V
